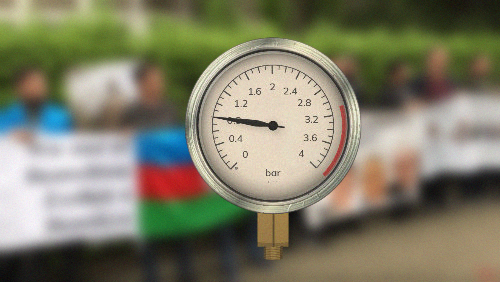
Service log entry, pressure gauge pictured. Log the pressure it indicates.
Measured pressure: 0.8 bar
